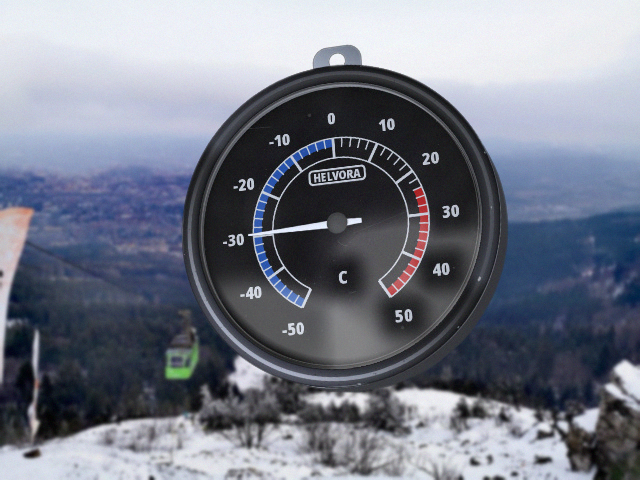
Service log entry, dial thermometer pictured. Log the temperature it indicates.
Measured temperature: -30 °C
